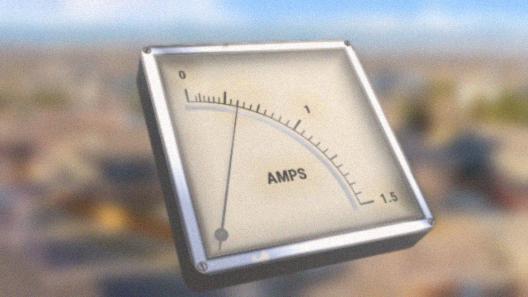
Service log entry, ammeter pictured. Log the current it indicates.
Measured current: 0.6 A
